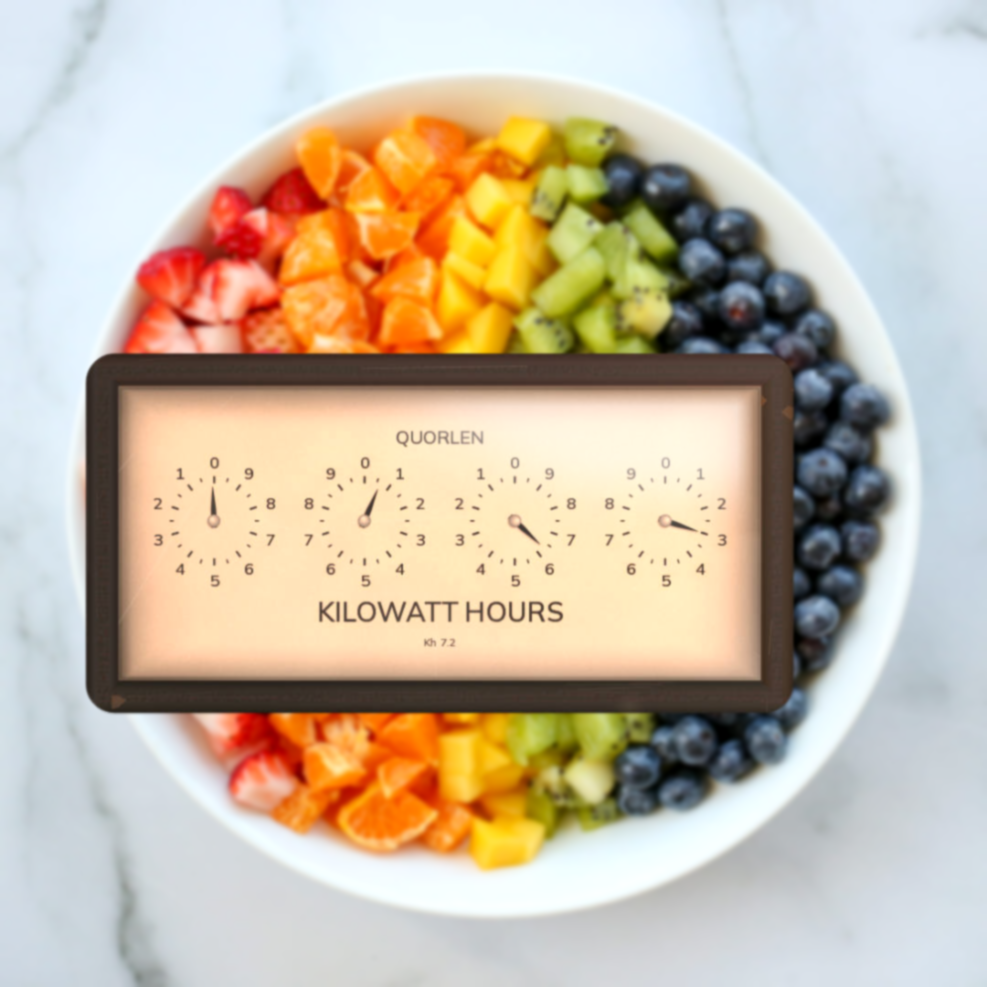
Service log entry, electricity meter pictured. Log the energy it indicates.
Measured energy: 63 kWh
